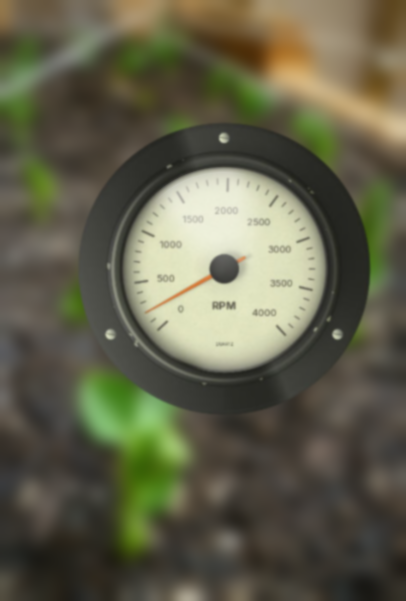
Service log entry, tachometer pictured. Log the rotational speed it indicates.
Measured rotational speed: 200 rpm
